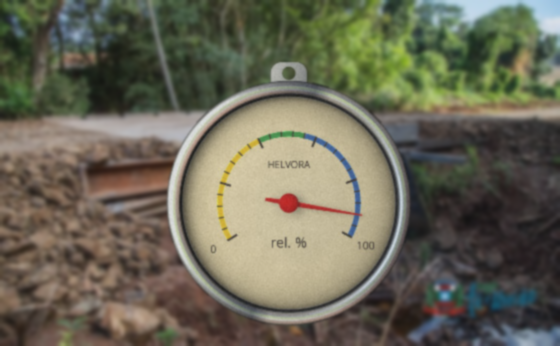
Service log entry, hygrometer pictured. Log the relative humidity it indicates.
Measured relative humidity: 92 %
